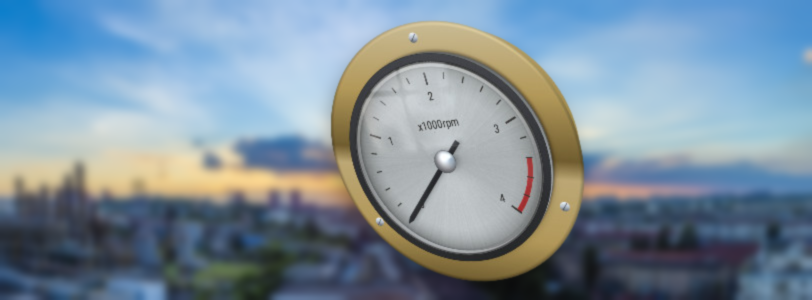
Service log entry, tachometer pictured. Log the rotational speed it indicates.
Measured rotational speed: 0 rpm
